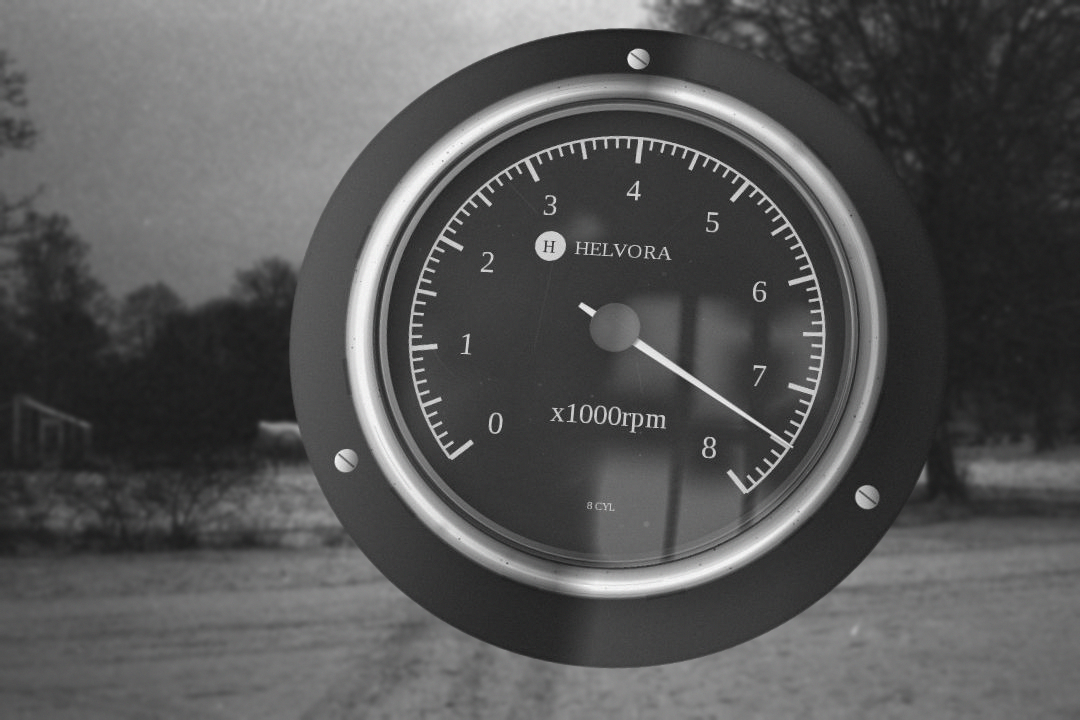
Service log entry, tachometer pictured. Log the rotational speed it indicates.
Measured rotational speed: 7500 rpm
